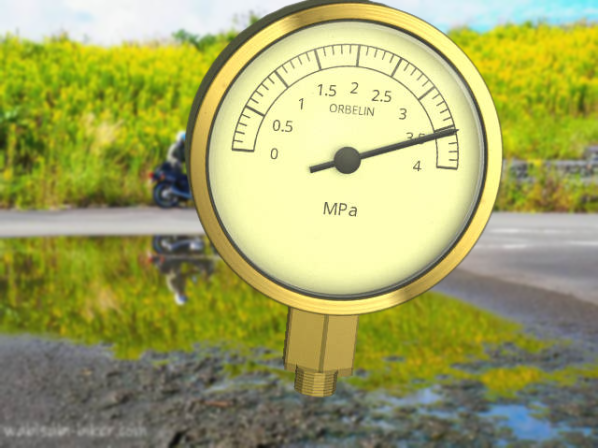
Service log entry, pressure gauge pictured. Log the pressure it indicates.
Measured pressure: 3.55 MPa
